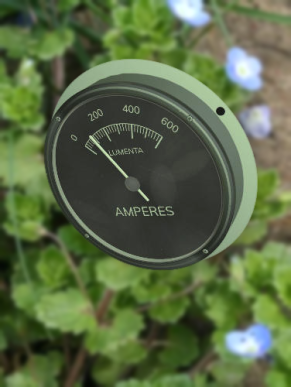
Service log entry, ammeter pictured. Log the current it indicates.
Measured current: 100 A
